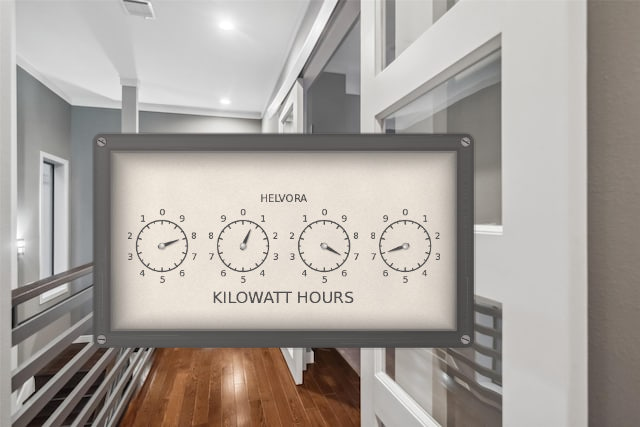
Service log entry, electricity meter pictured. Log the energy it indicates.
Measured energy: 8067 kWh
